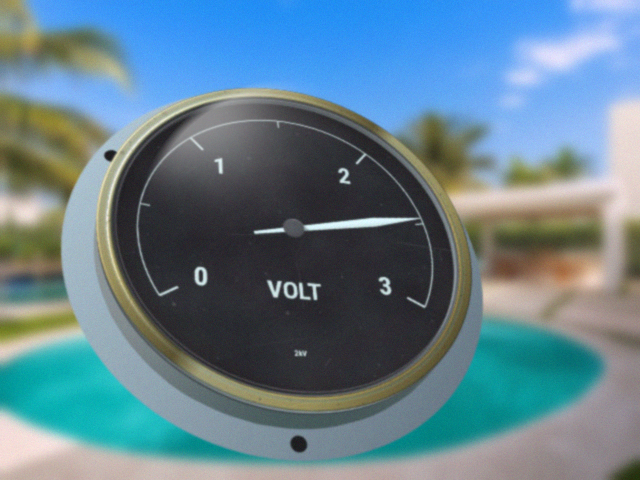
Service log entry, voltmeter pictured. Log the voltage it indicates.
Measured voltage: 2.5 V
